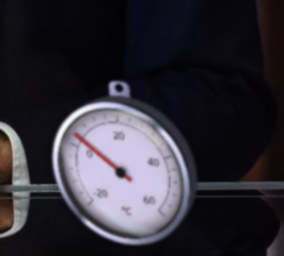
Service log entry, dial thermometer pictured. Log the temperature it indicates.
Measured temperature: 4 °C
